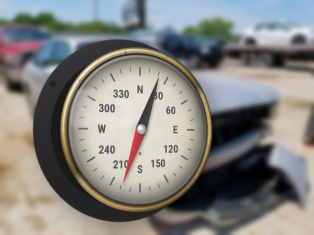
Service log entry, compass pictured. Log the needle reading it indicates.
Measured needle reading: 200 °
